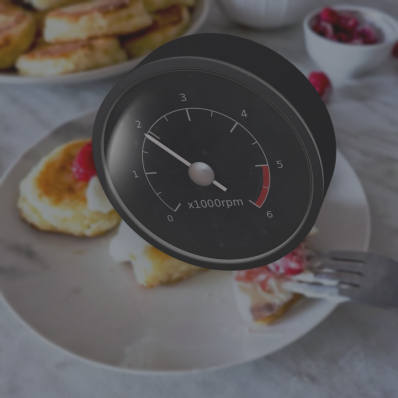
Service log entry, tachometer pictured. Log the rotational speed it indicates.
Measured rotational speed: 2000 rpm
